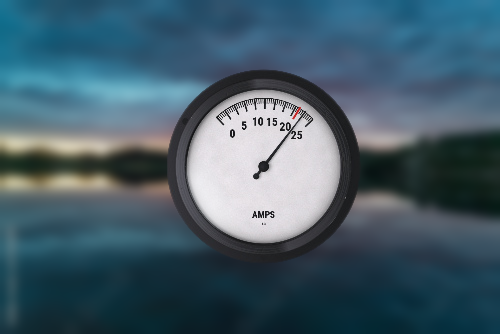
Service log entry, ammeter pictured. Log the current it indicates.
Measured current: 22.5 A
